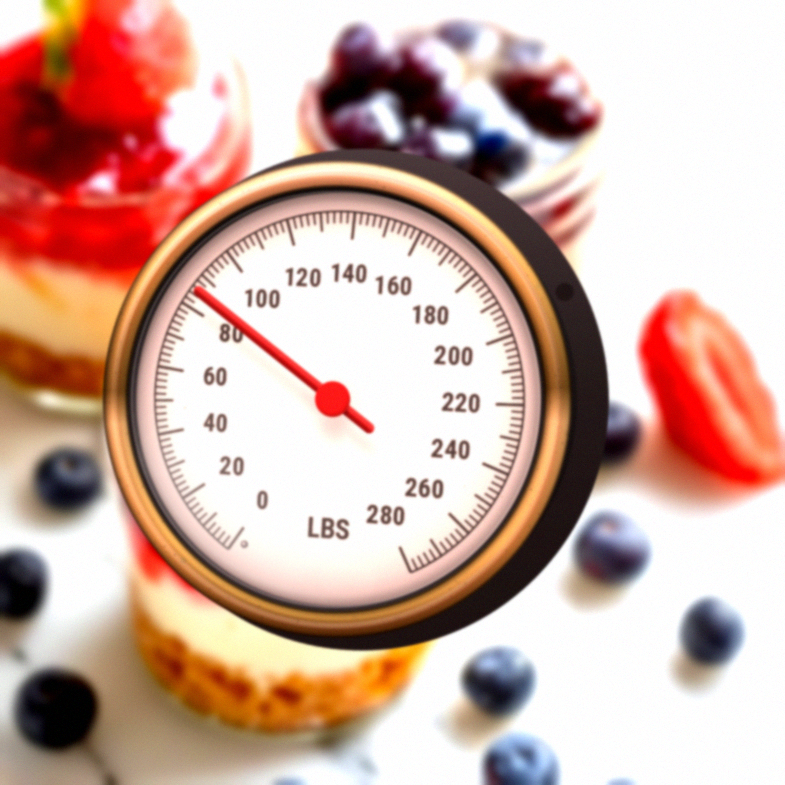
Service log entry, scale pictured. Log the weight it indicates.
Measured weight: 86 lb
